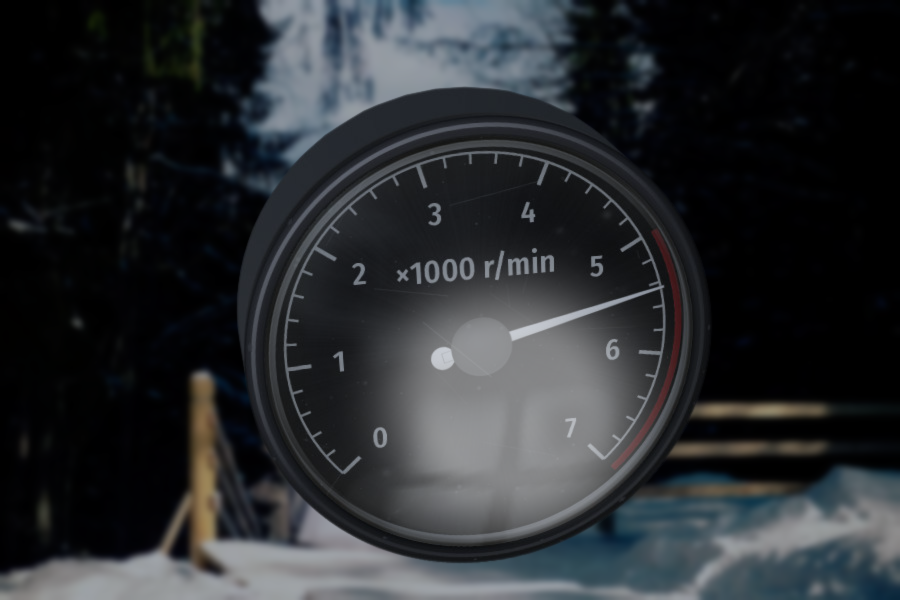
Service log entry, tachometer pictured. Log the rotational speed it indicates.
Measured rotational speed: 5400 rpm
